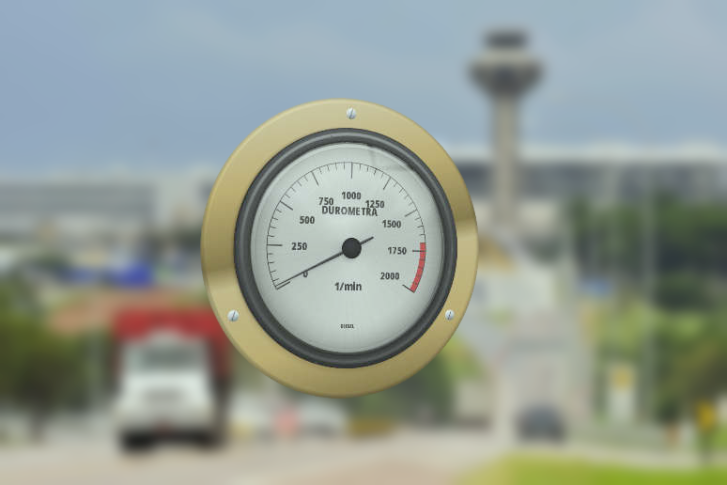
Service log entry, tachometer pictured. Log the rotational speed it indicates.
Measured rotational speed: 25 rpm
